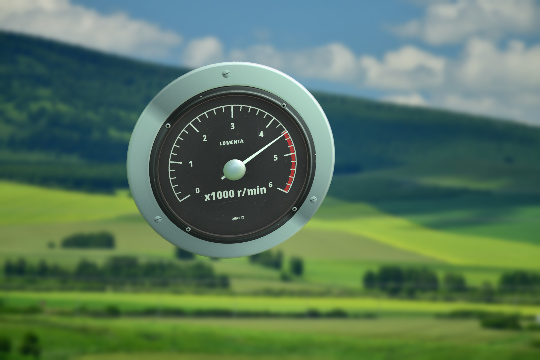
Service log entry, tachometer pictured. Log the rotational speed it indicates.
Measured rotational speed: 4400 rpm
